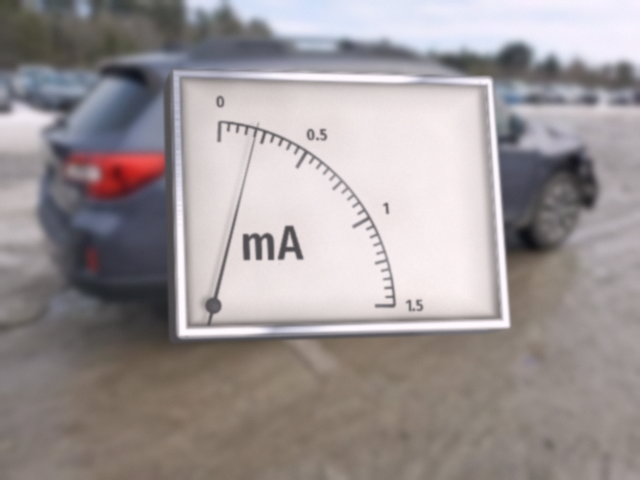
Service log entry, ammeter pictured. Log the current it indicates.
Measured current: 0.2 mA
